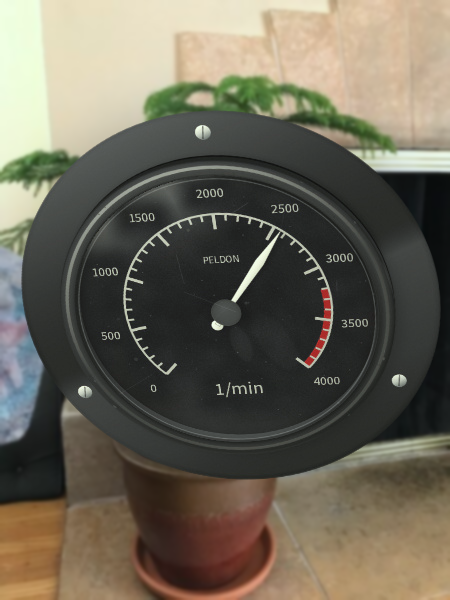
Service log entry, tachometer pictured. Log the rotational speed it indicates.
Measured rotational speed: 2550 rpm
